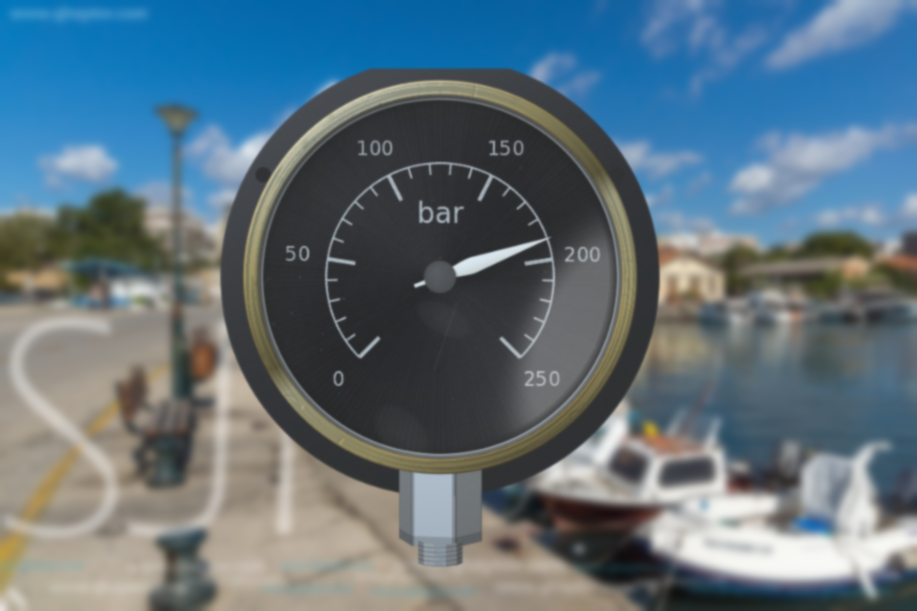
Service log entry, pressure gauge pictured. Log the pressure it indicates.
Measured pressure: 190 bar
